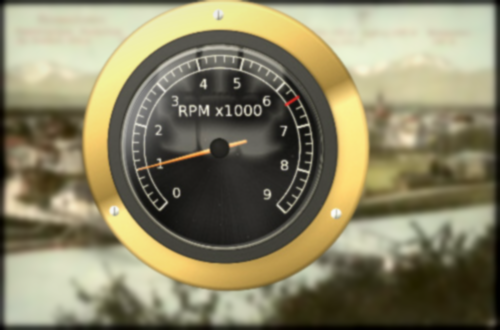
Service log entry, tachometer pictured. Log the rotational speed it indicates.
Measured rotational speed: 1000 rpm
